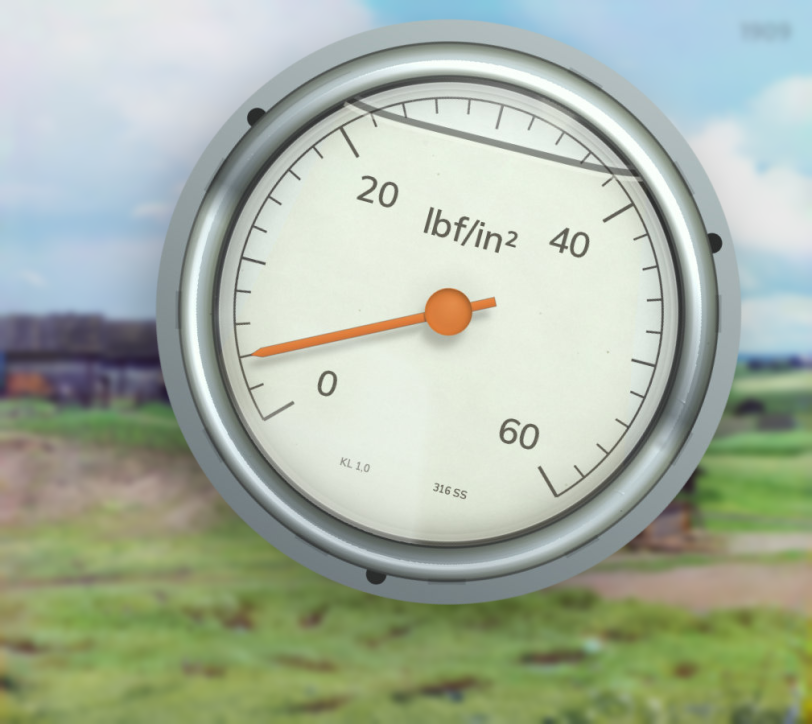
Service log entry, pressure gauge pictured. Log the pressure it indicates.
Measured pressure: 4 psi
